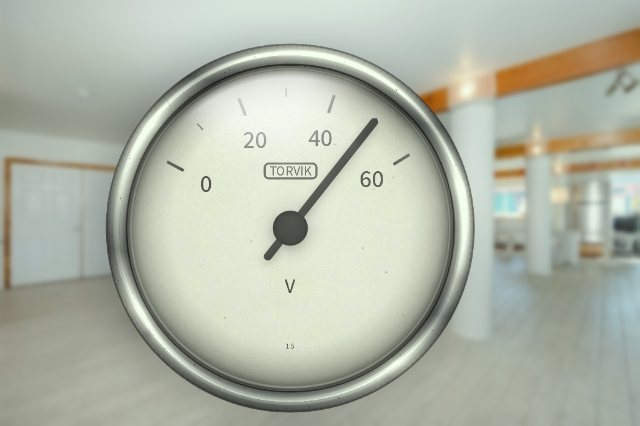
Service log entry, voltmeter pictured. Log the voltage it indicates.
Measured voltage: 50 V
